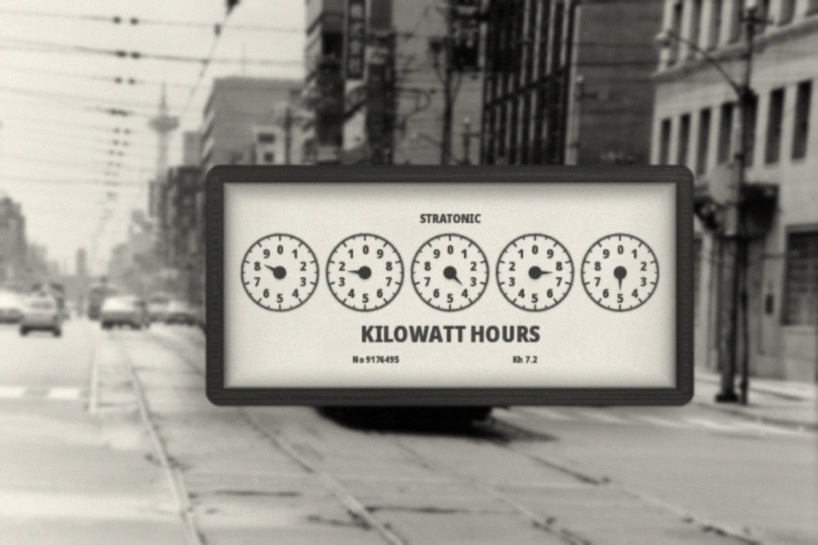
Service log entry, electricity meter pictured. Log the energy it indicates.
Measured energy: 82375 kWh
